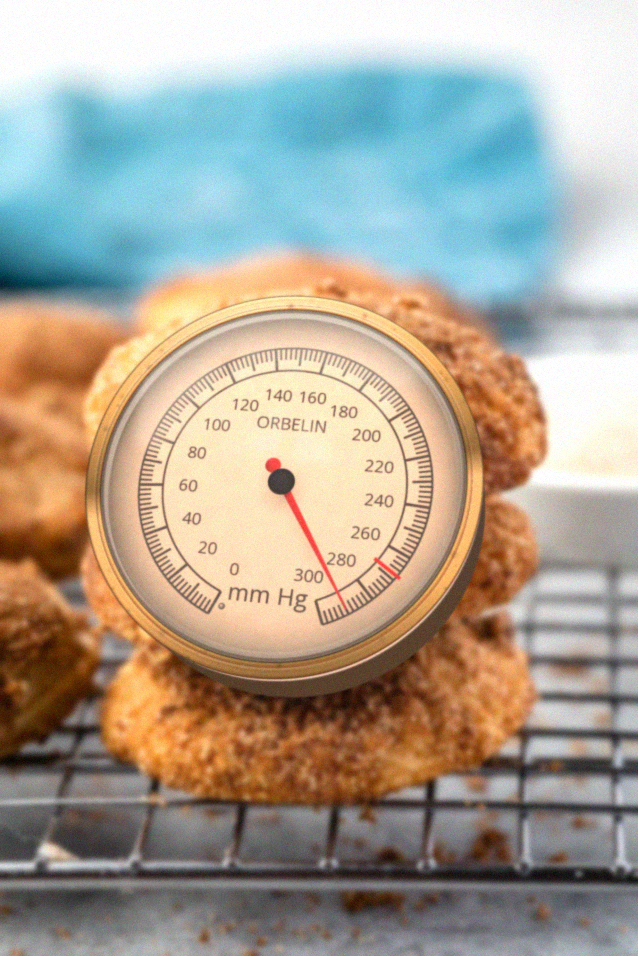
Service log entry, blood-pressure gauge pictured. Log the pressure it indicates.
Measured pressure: 290 mmHg
